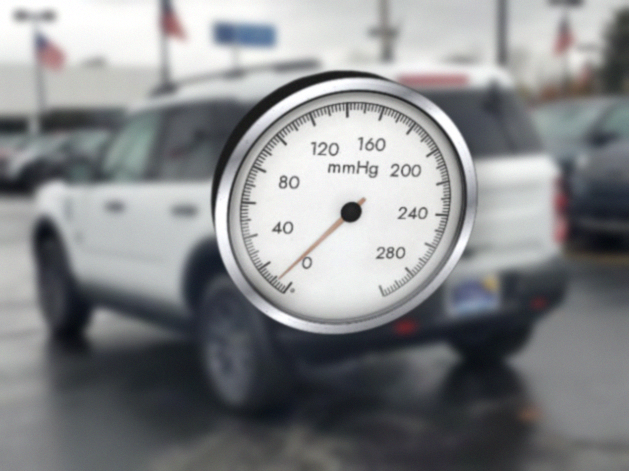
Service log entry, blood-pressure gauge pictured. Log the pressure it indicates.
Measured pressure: 10 mmHg
